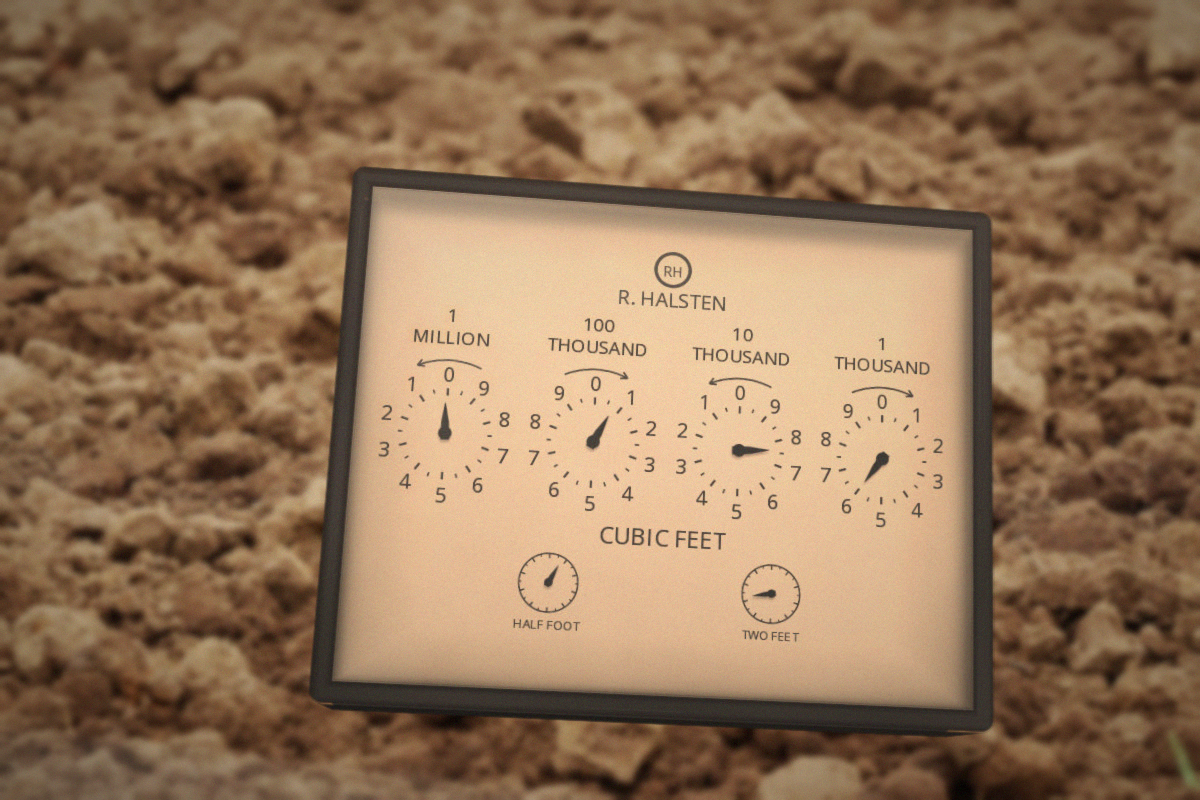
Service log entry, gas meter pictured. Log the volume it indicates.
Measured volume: 7600 ft³
